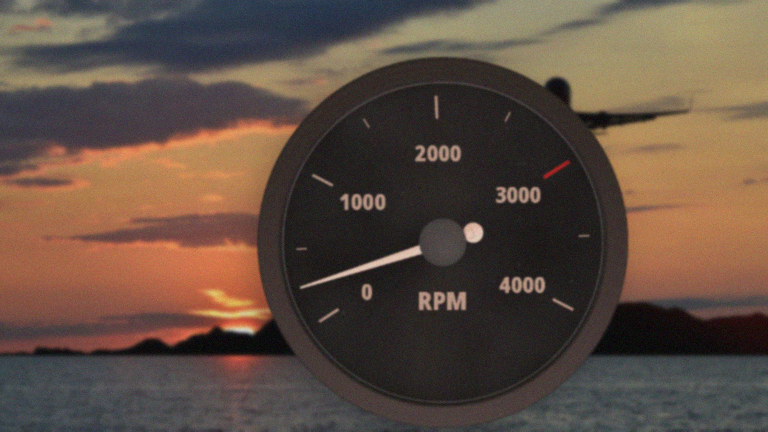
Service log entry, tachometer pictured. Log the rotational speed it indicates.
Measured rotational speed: 250 rpm
